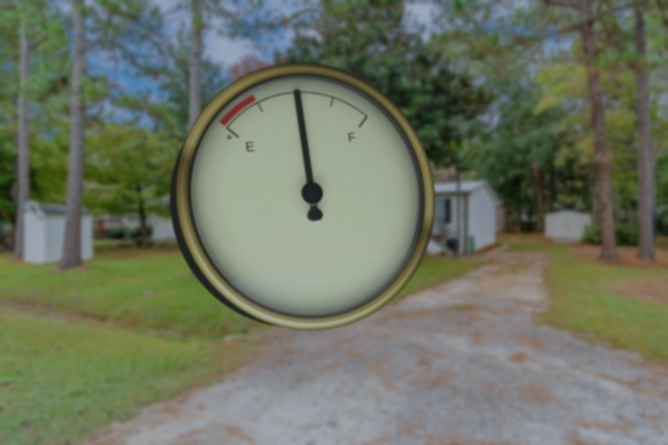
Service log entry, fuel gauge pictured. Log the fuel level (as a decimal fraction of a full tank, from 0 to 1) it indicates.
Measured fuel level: 0.5
